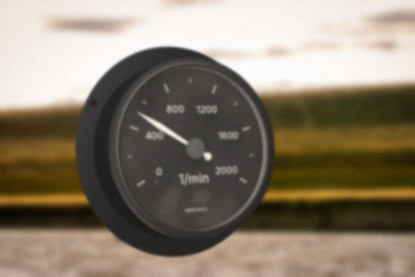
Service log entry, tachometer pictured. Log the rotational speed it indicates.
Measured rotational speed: 500 rpm
